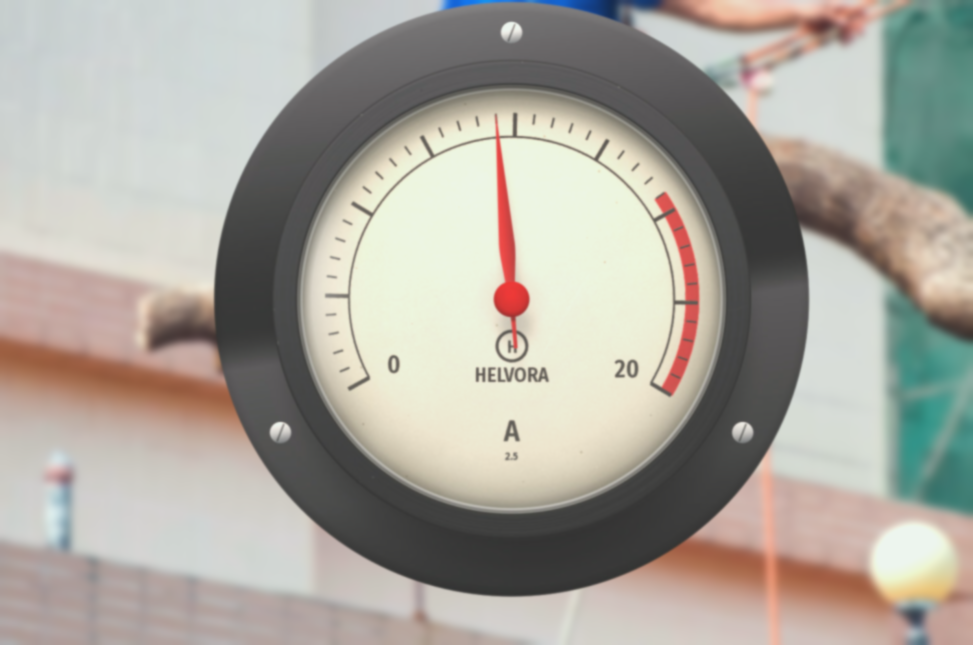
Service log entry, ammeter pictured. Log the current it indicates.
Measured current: 9.5 A
